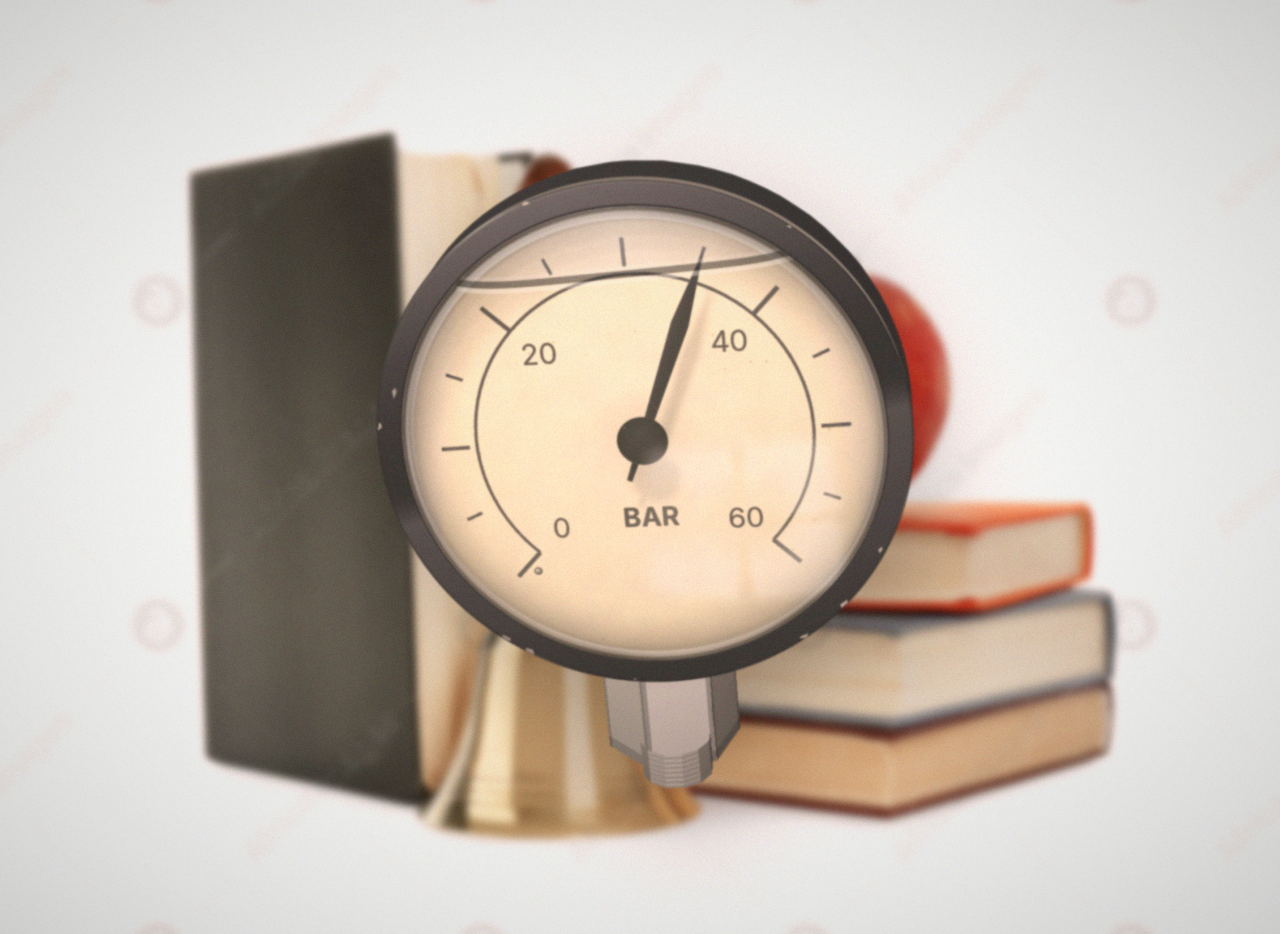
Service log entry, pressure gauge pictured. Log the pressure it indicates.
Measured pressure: 35 bar
